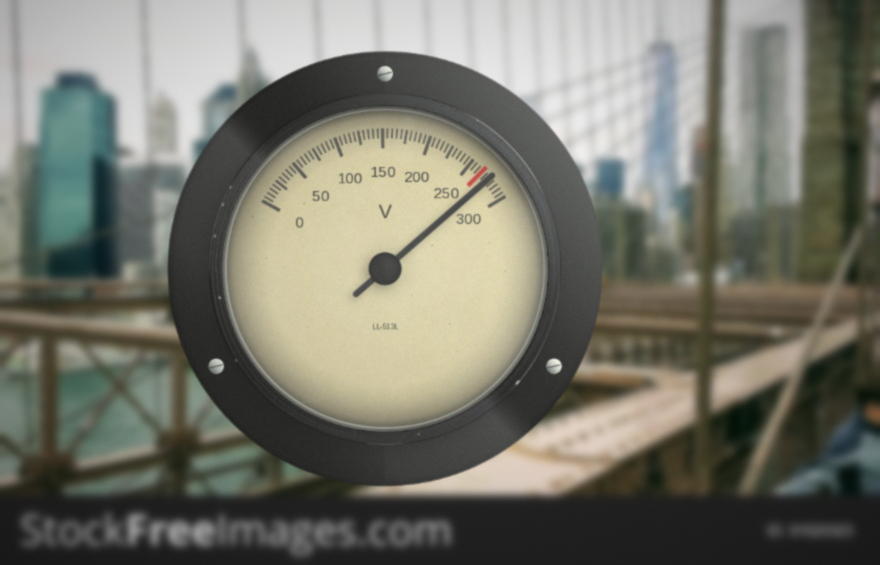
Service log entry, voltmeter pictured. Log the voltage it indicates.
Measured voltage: 275 V
